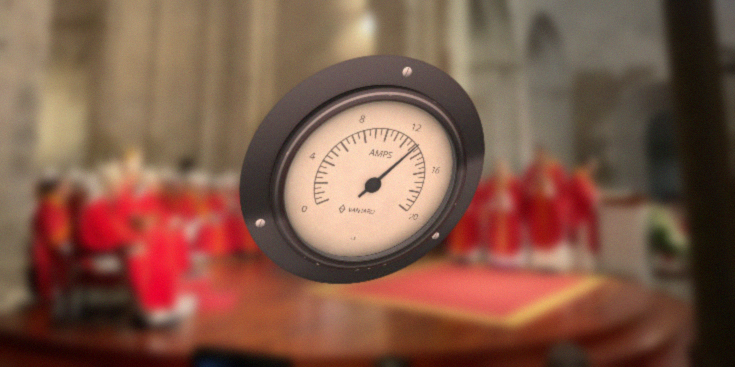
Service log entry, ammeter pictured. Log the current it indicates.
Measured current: 13 A
